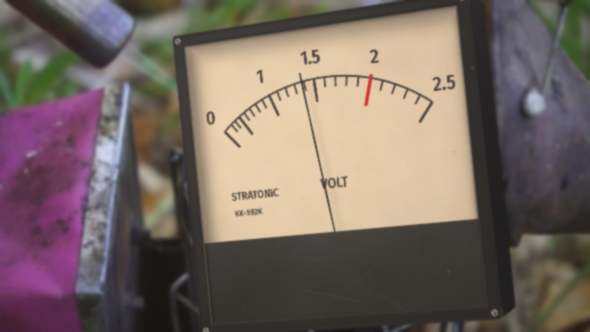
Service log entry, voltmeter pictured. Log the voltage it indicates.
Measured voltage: 1.4 V
